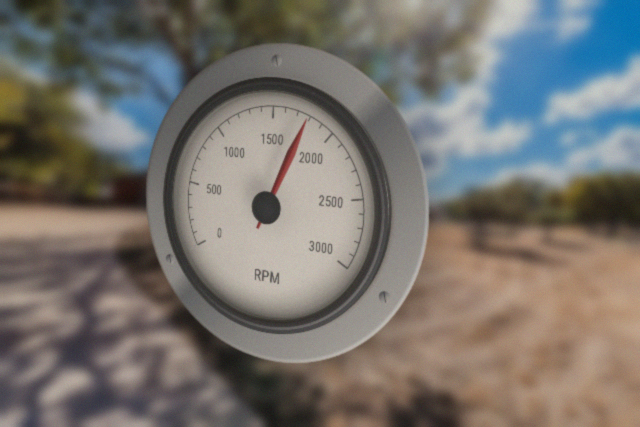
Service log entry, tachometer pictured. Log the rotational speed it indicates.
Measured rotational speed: 1800 rpm
